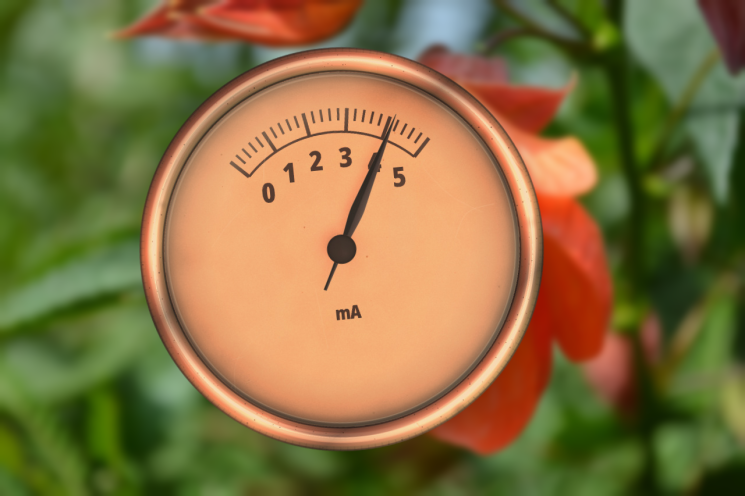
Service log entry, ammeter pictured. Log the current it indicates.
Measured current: 4.1 mA
